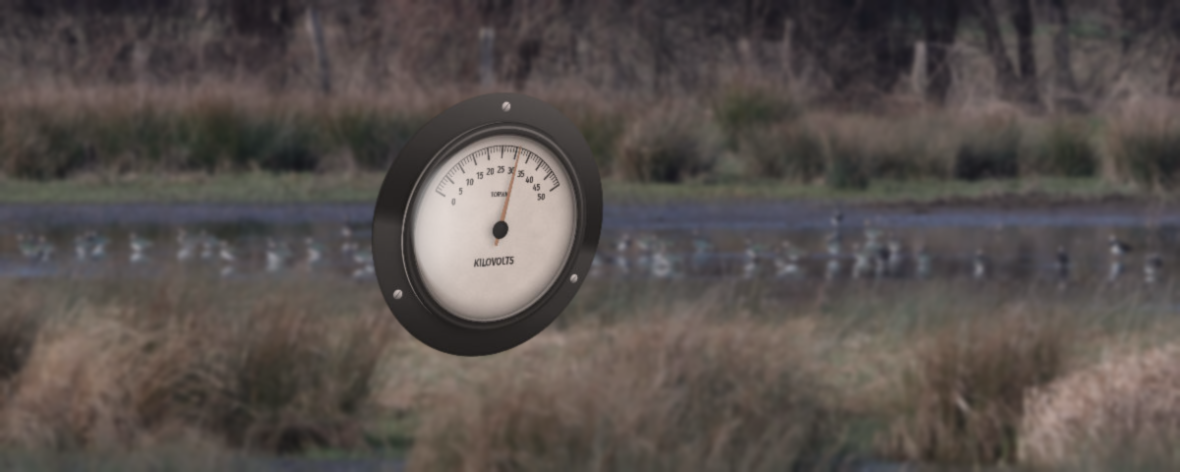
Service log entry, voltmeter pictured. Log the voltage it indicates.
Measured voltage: 30 kV
